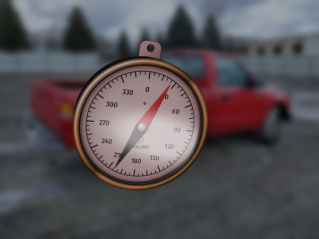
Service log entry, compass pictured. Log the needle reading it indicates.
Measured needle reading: 25 °
